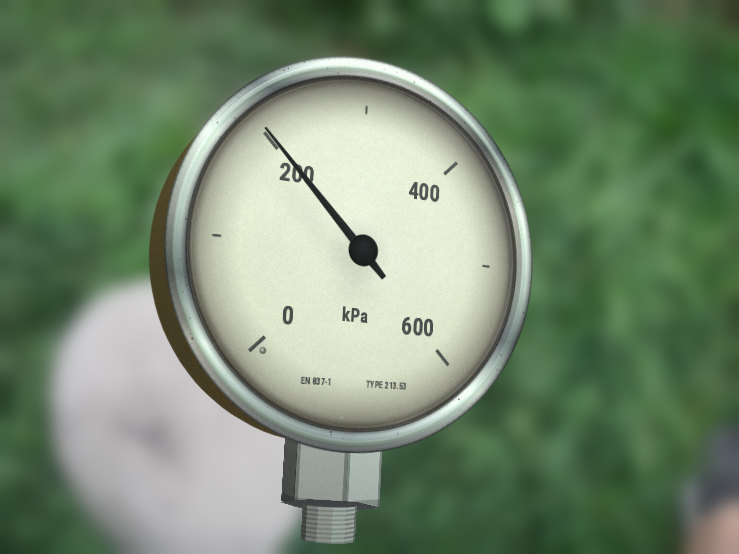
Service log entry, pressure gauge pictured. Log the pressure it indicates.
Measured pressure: 200 kPa
